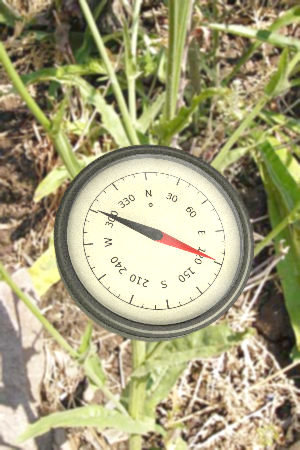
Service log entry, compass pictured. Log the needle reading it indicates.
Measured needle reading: 120 °
